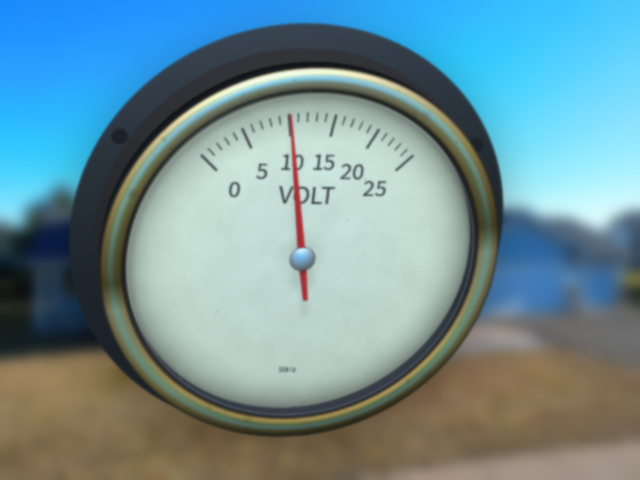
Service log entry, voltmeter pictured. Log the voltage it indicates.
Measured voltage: 10 V
